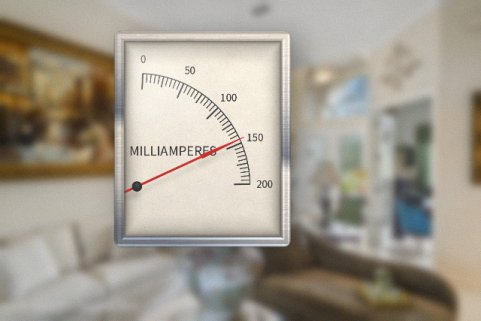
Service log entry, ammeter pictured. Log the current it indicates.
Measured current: 145 mA
